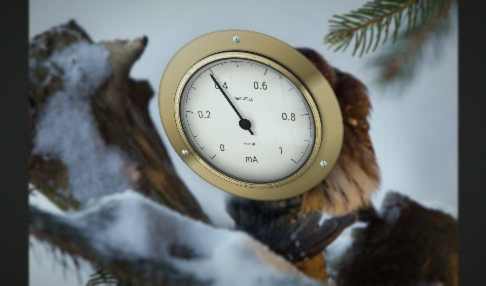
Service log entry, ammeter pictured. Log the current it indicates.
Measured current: 0.4 mA
